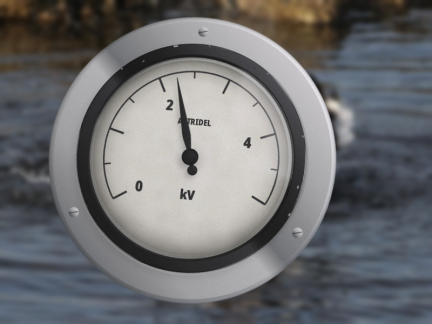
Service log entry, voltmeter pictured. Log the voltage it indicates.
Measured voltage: 2.25 kV
